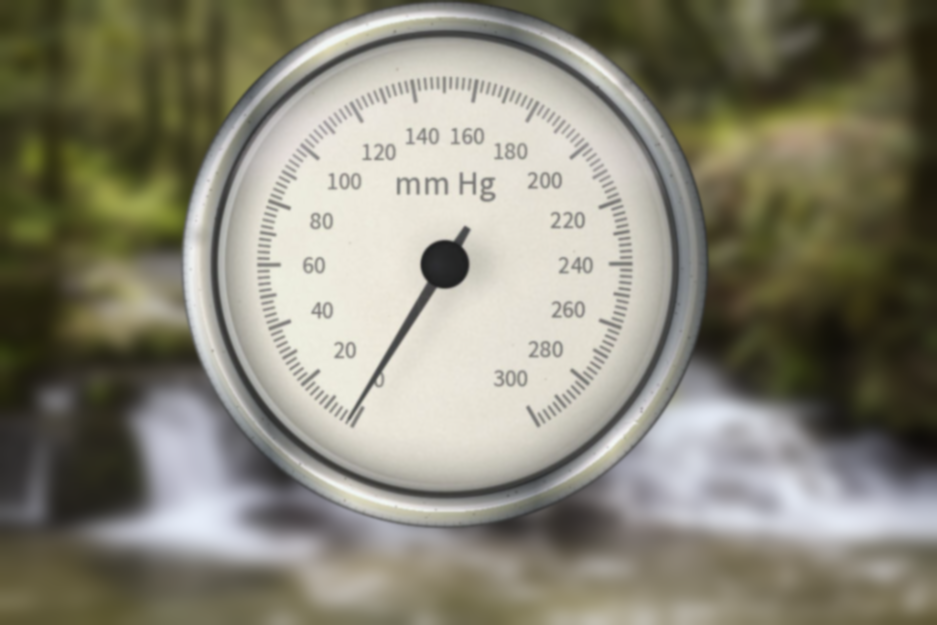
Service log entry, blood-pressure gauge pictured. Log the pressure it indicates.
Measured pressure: 2 mmHg
